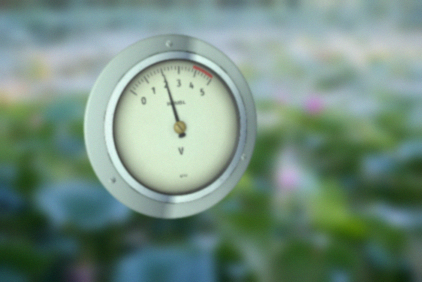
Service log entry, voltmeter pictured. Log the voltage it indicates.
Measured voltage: 2 V
